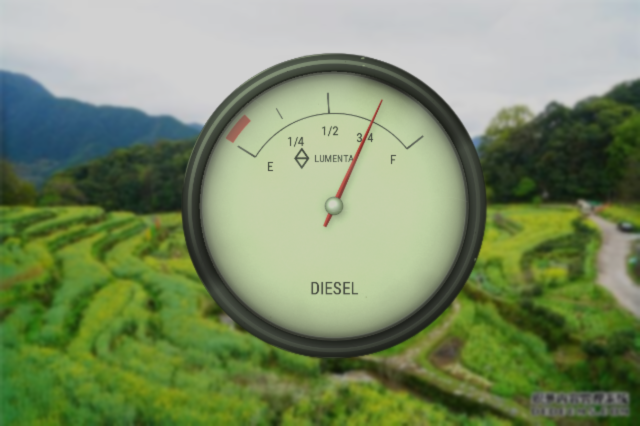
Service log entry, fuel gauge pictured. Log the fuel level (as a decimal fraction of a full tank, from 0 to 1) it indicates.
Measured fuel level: 0.75
